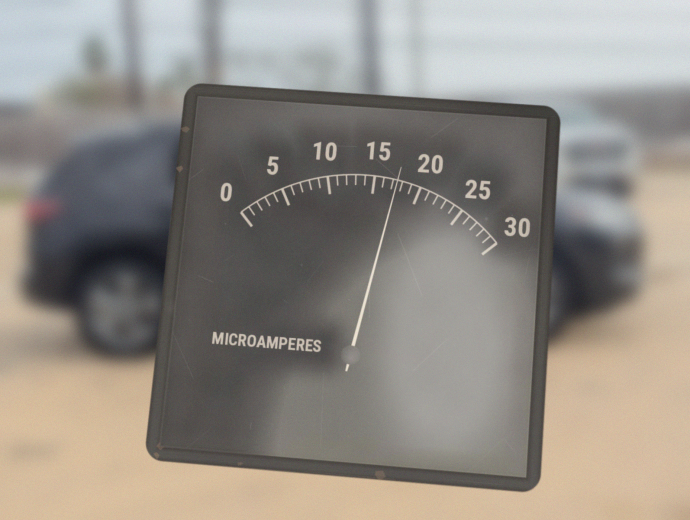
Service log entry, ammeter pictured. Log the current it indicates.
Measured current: 17.5 µA
